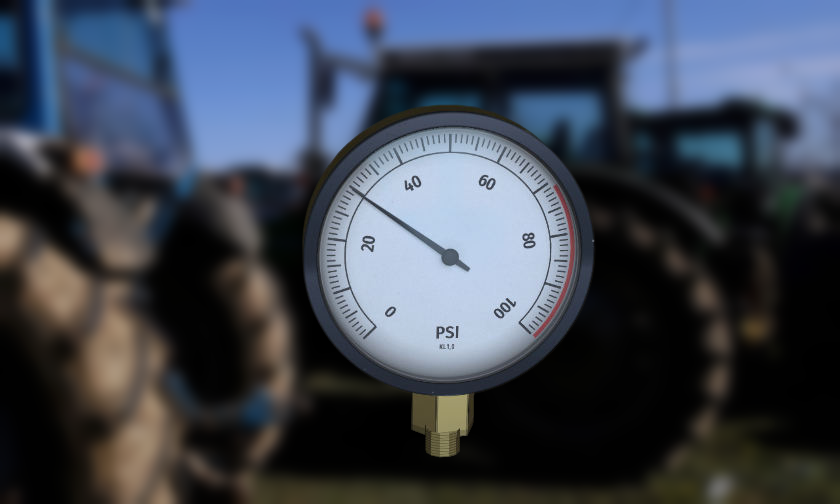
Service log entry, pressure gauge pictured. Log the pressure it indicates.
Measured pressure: 30 psi
